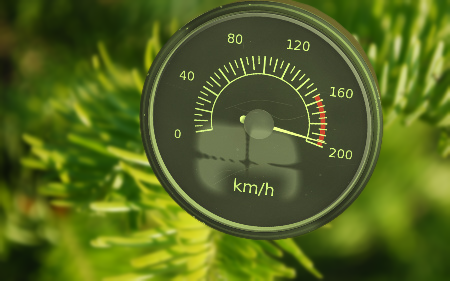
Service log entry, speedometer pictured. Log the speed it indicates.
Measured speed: 195 km/h
